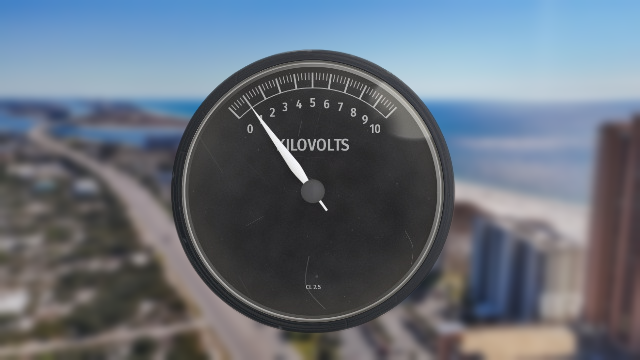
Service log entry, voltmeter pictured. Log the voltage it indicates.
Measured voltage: 1 kV
